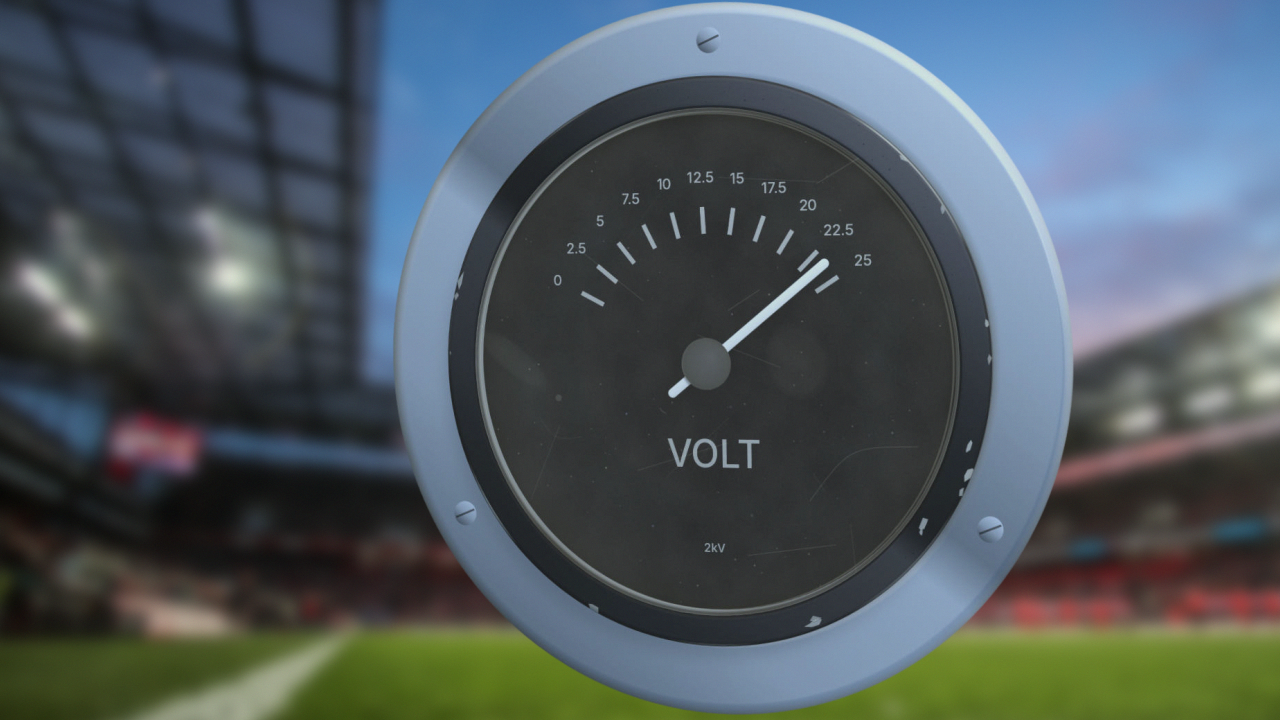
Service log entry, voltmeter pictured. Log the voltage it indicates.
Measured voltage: 23.75 V
